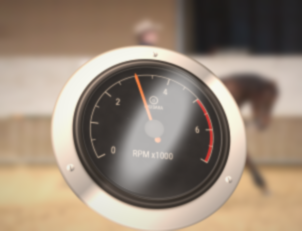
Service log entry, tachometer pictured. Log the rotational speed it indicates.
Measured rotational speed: 3000 rpm
